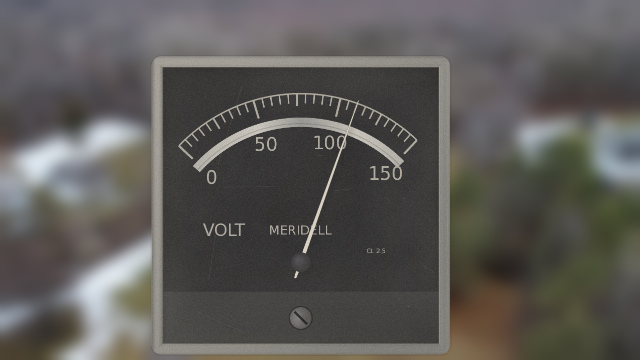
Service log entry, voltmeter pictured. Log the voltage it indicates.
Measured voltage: 110 V
